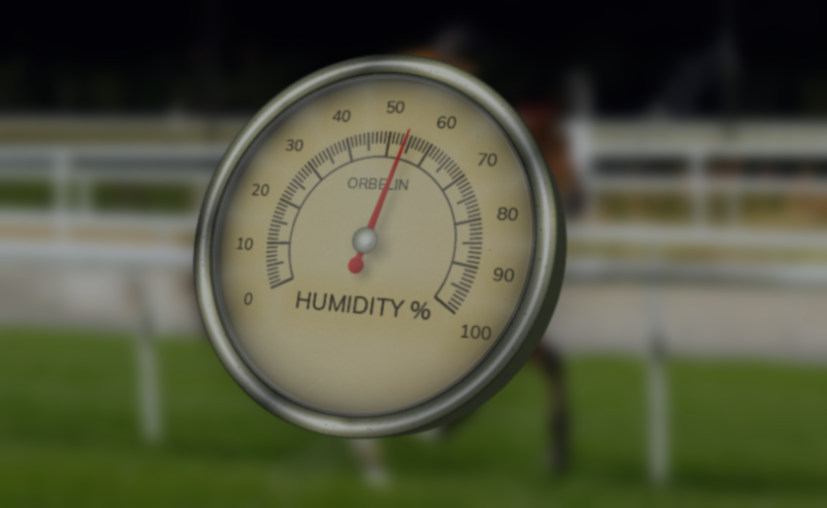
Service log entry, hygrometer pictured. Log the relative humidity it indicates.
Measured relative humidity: 55 %
